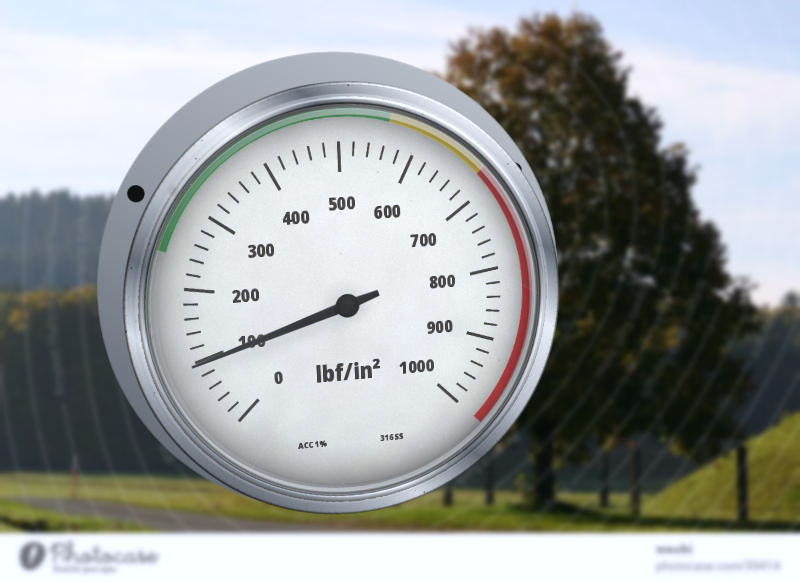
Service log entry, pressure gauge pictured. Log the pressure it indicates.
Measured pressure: 100 psi
